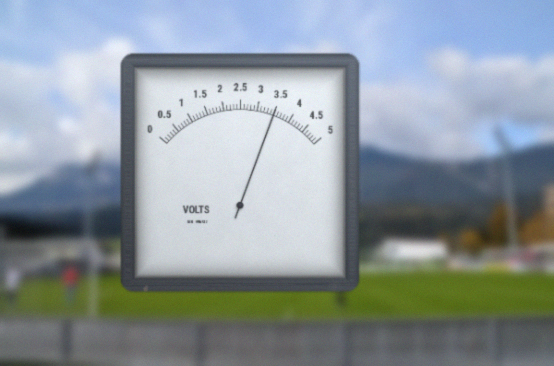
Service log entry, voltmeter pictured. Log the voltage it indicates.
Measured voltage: 3.5 V
